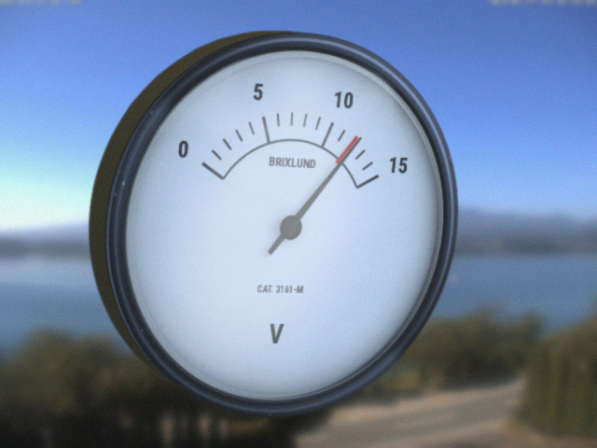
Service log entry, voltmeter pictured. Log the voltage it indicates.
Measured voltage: 12 V
